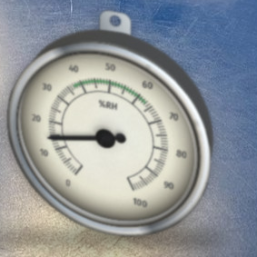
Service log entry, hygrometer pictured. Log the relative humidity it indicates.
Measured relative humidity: 15 %
